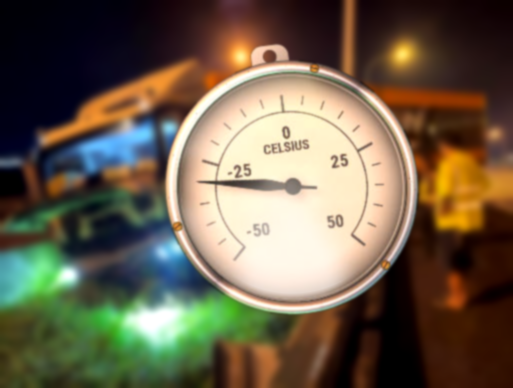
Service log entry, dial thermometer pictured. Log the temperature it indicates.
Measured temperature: -30 °C
